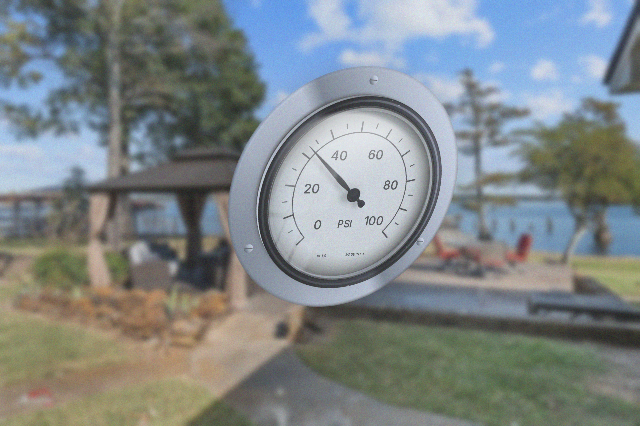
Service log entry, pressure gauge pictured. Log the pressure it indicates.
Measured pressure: 32.5 psi
